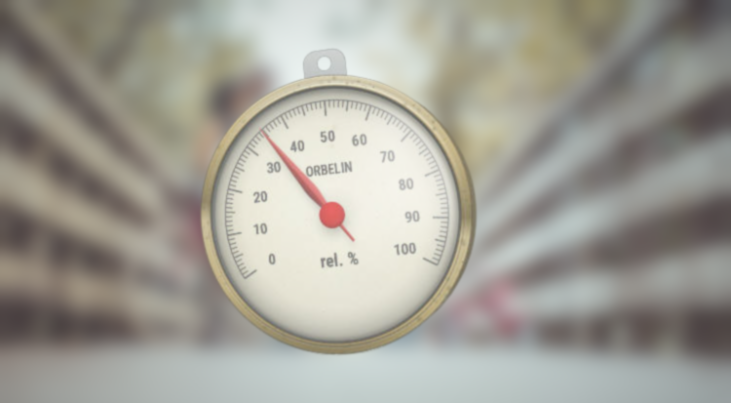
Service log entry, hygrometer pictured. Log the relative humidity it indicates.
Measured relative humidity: 35 %
